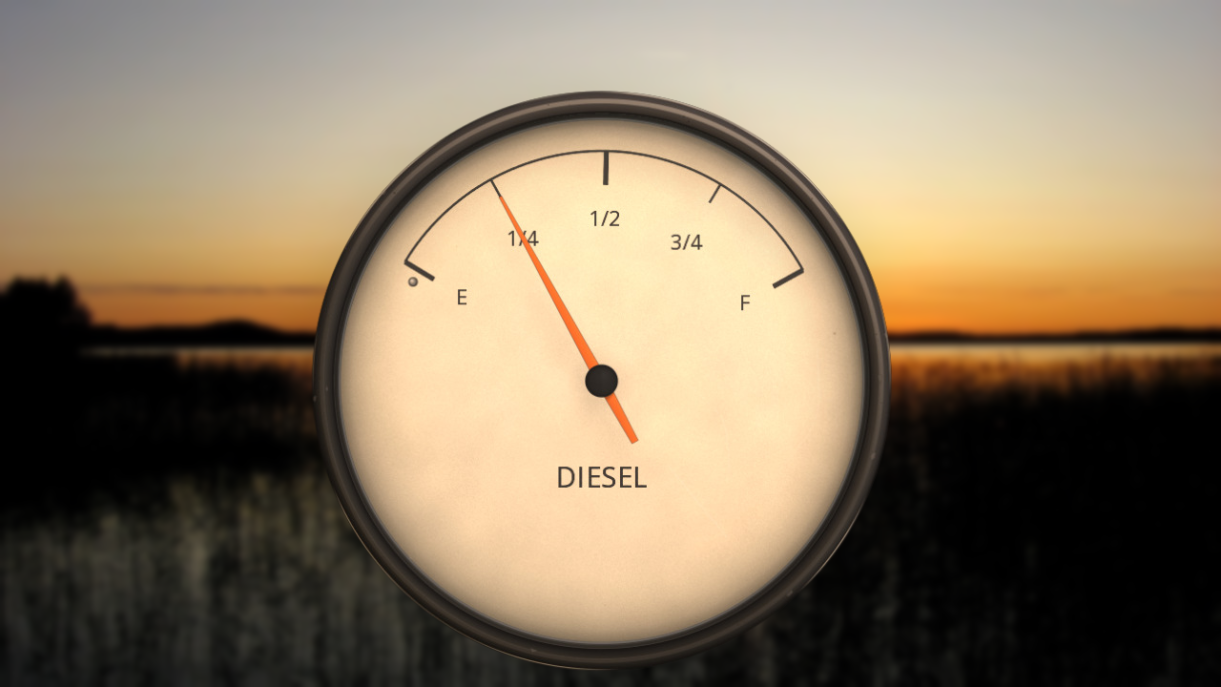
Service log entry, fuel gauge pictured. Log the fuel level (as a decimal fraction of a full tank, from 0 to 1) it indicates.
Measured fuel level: 0.25
